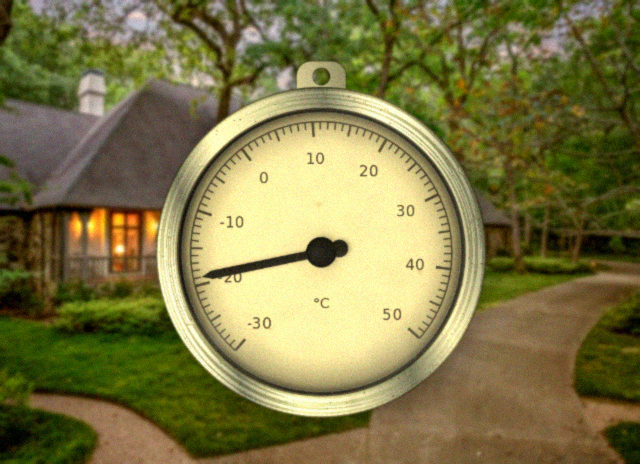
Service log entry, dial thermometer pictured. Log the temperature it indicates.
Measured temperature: -19 °C
